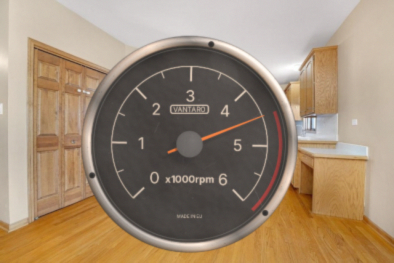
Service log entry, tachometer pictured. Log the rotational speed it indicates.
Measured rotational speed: 4500 rpm
